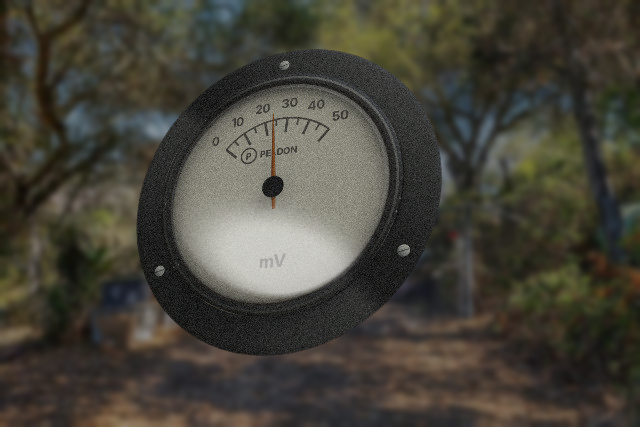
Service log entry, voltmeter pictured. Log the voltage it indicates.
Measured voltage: 25 mV
